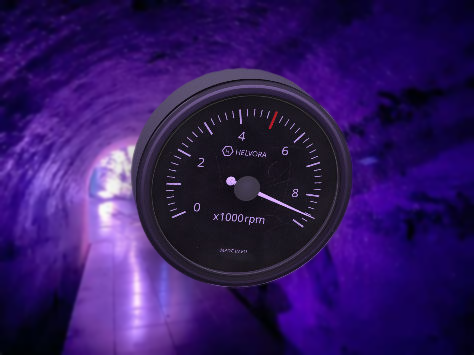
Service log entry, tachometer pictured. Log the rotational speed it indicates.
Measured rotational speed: 8600 rpm
